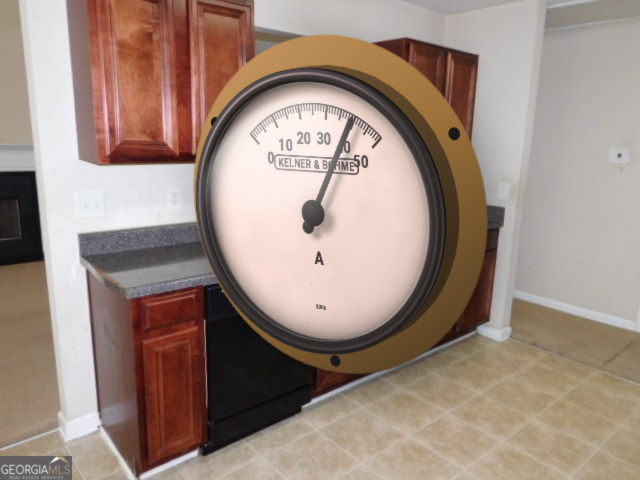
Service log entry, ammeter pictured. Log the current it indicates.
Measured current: 40 A
